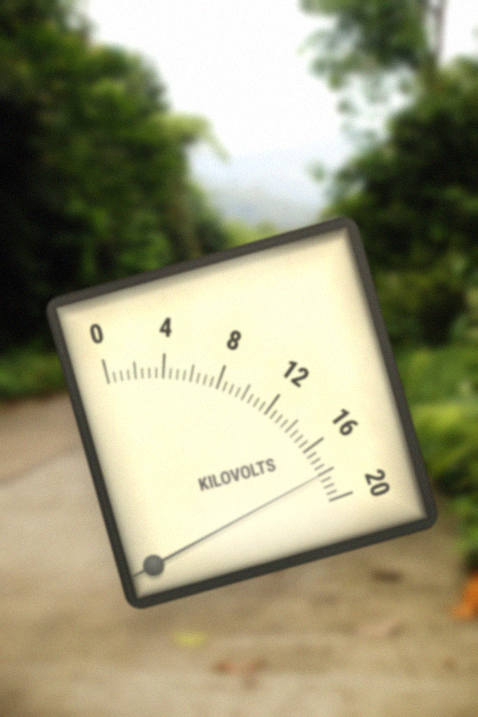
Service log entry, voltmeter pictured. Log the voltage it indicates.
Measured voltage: 18 kV
